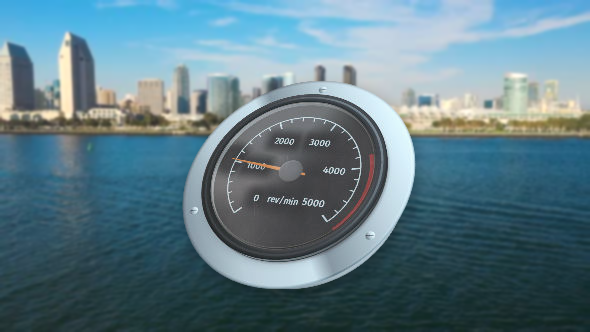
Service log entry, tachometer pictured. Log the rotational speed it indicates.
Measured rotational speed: 1000 rpm
